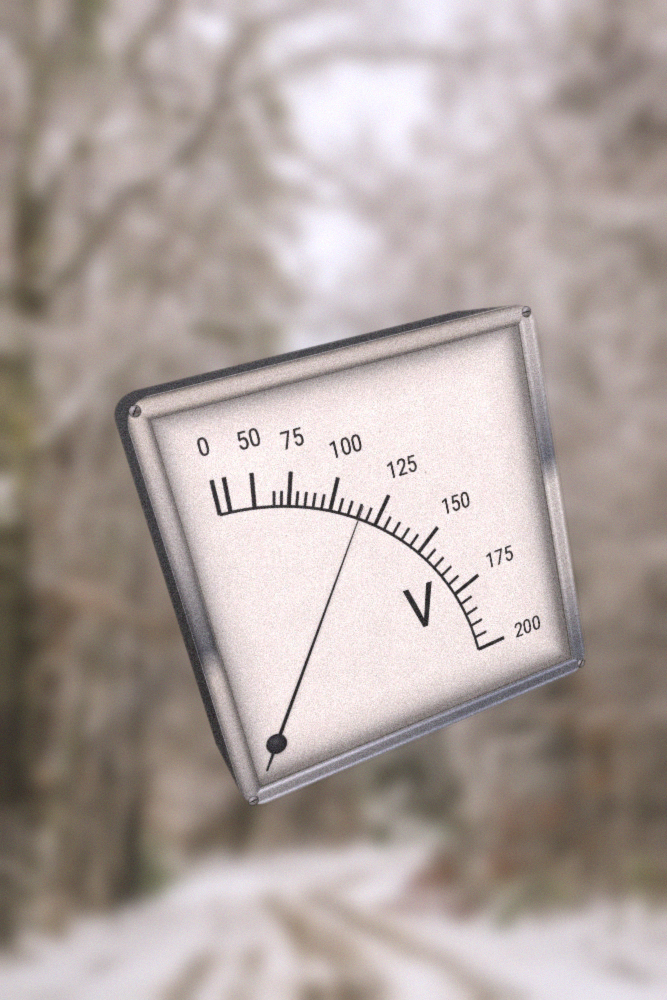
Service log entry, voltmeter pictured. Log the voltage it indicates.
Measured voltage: 115 V
